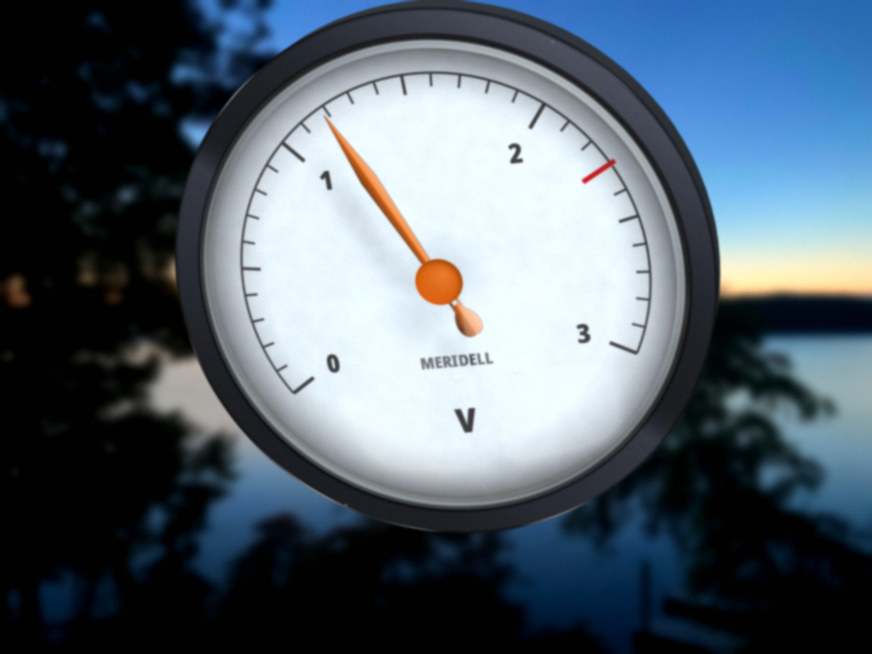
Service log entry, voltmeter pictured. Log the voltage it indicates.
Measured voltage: 1.2 V
